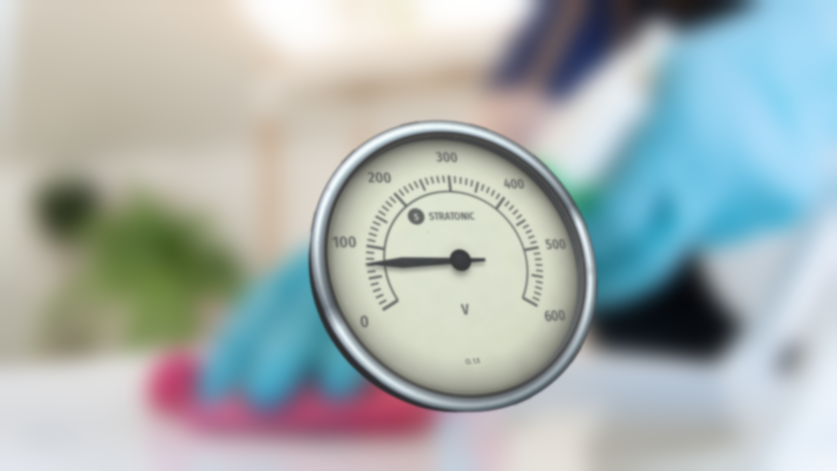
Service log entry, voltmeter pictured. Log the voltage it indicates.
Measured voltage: 70 V
